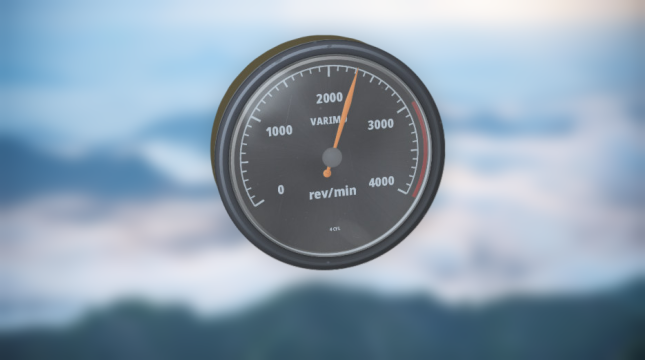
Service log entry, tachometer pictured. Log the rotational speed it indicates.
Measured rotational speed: 2300 rpm
